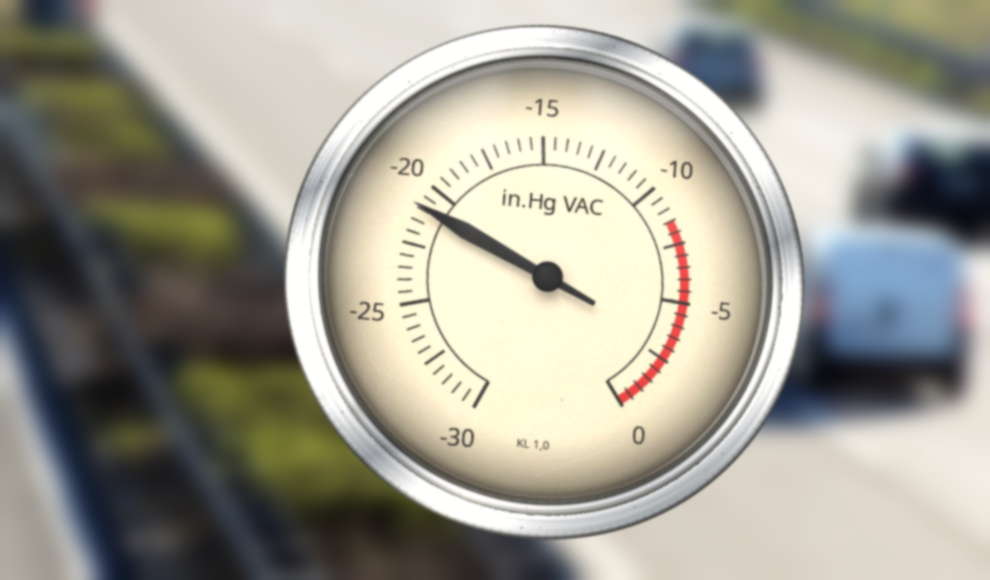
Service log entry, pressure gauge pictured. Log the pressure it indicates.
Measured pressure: -21 inHg
